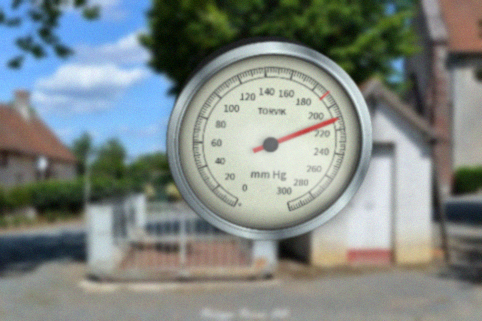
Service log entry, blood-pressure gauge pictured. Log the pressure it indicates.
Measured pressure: 210 mmHg
